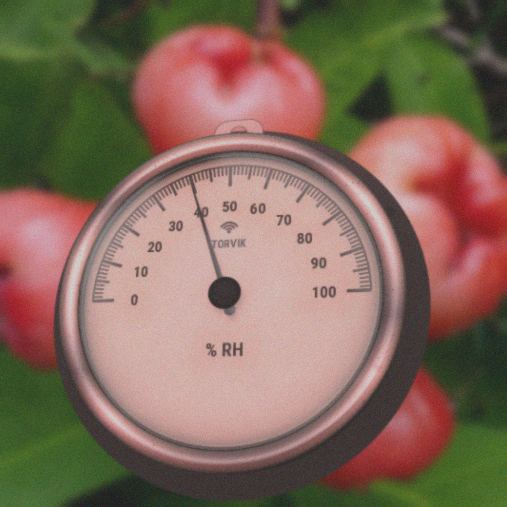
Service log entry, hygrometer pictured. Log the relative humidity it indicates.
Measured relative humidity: 40 %
